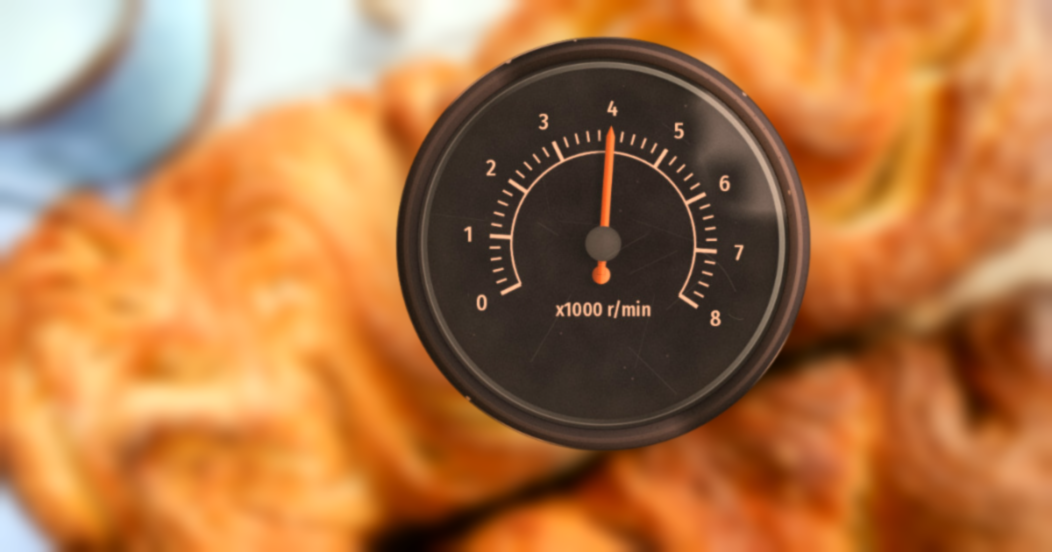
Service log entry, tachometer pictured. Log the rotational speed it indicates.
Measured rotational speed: 4000 rpm
